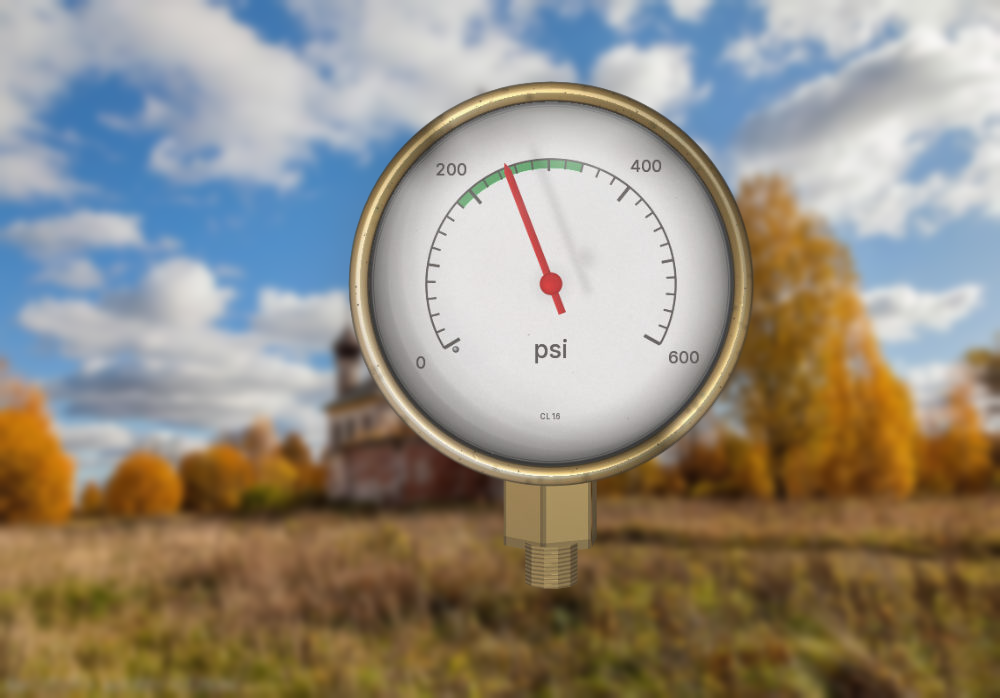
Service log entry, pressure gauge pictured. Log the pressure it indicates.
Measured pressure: 250 psi
